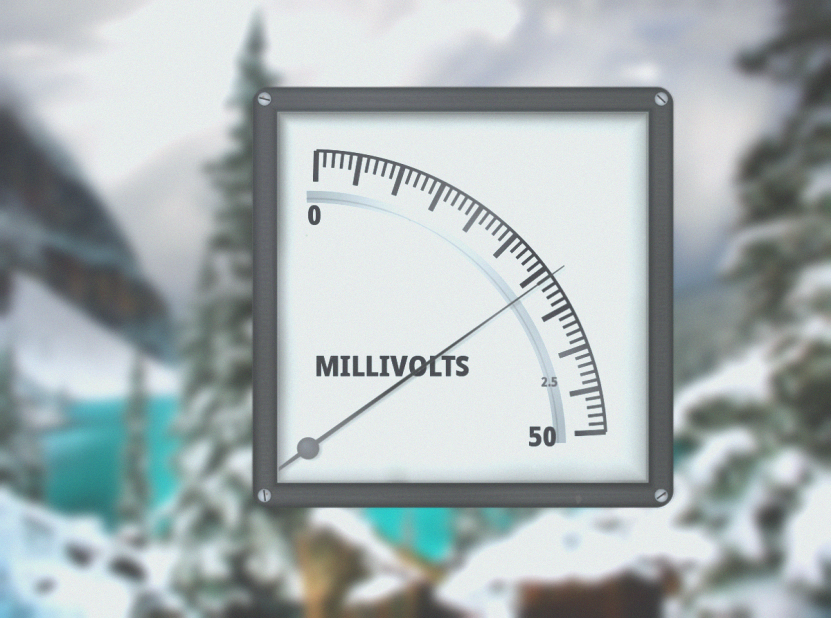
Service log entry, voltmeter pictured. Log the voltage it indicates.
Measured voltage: 31 mV
